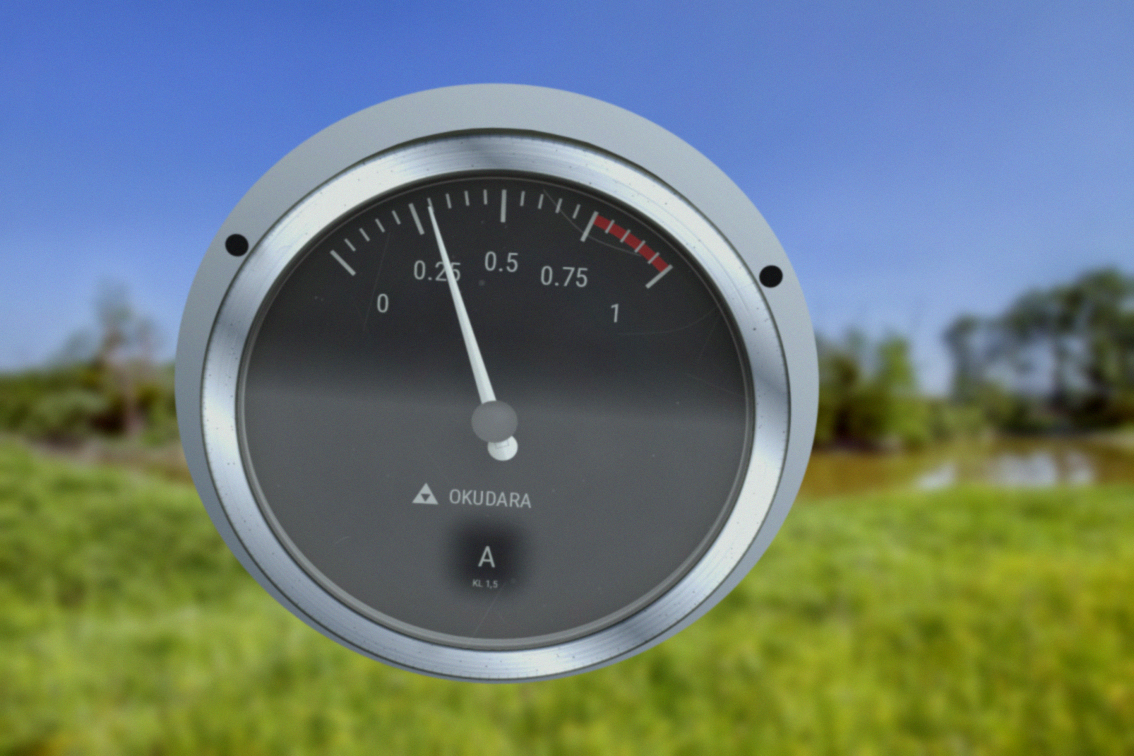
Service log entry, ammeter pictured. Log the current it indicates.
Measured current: 0.3 A
